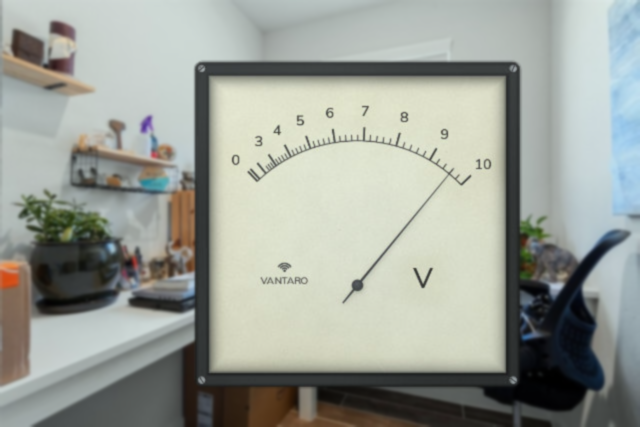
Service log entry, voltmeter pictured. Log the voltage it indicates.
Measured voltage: 9.6 V
